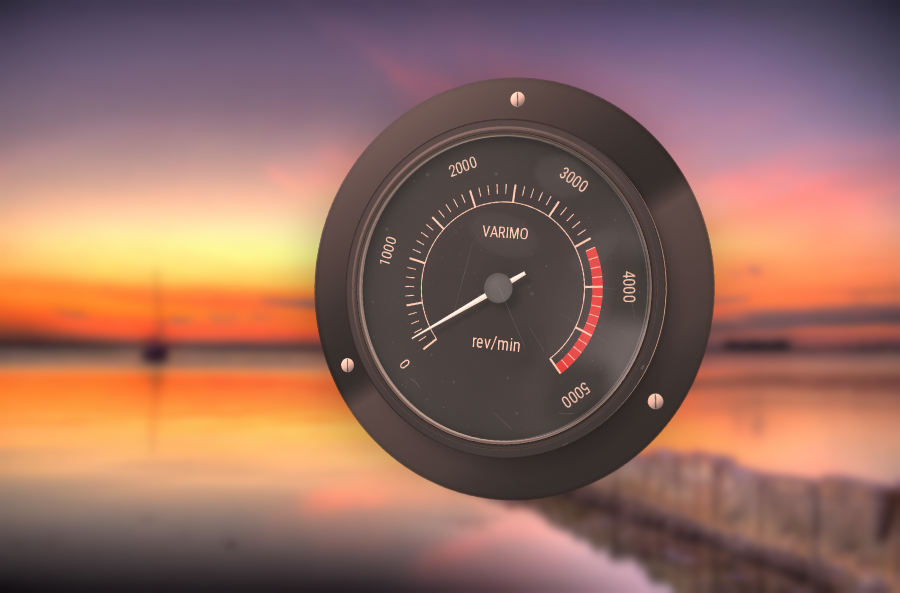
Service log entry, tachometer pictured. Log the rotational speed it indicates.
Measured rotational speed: 150 rpm
